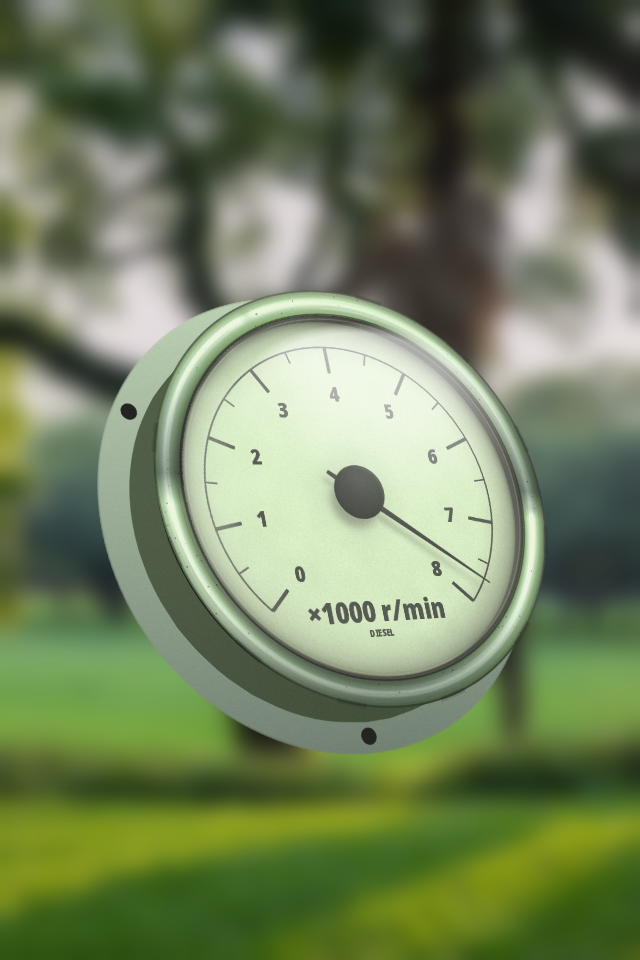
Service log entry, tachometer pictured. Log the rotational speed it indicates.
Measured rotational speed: 7750 rpm
